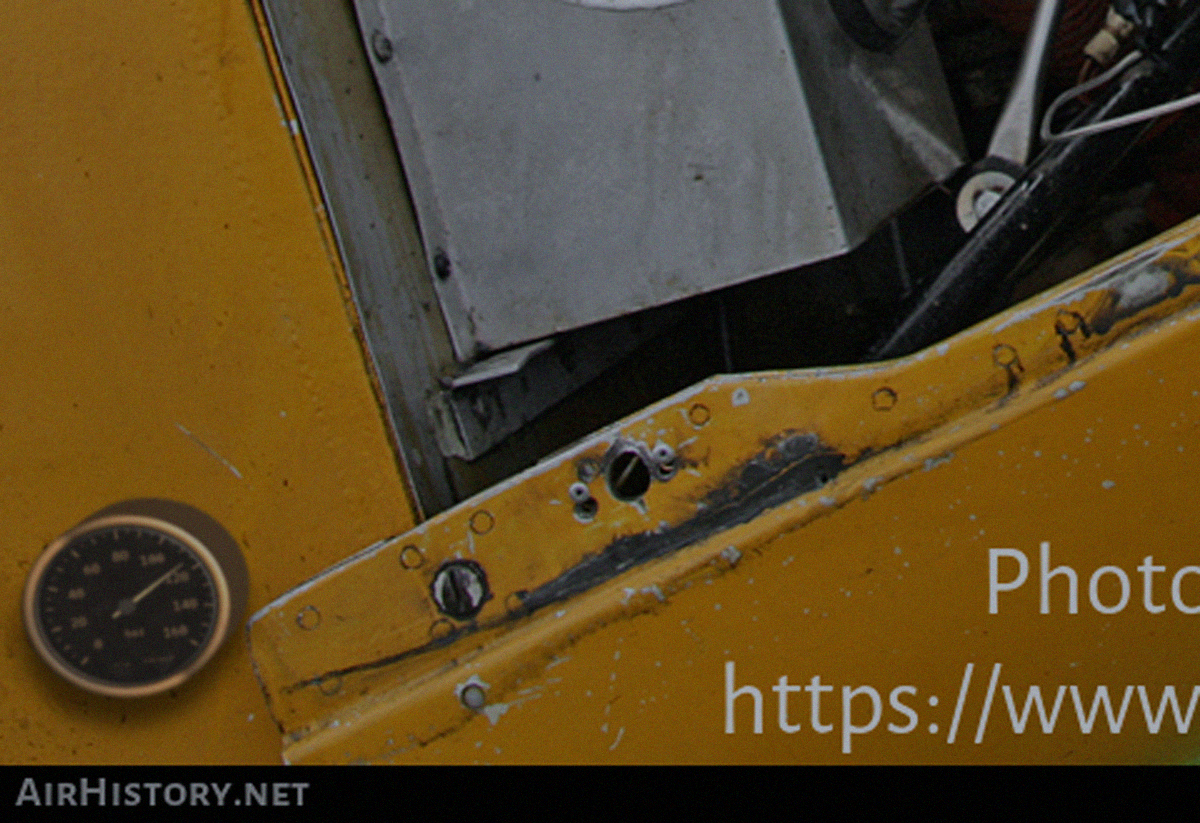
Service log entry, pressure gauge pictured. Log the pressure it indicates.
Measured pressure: 115 bar
